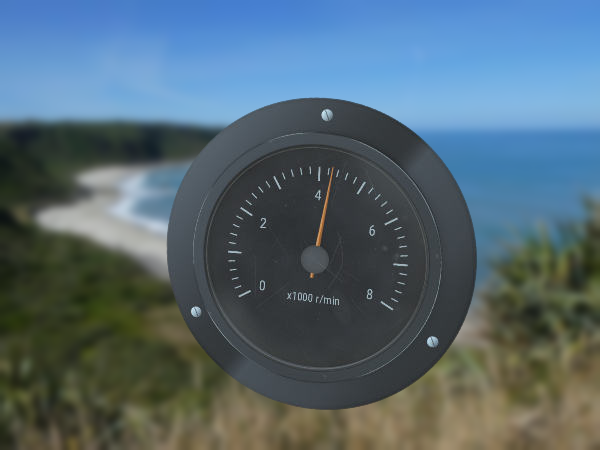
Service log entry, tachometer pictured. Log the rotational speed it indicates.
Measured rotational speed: 4300 rpm
